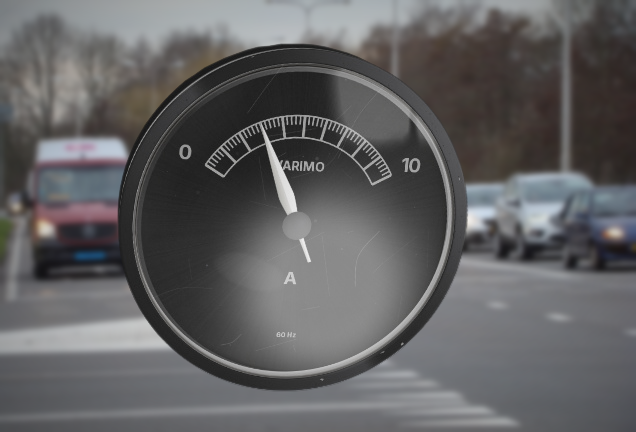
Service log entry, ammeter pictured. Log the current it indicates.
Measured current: 3 A
